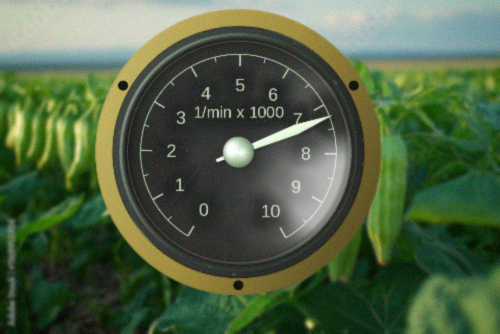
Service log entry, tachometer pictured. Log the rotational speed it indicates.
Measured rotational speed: 7250 rpm
